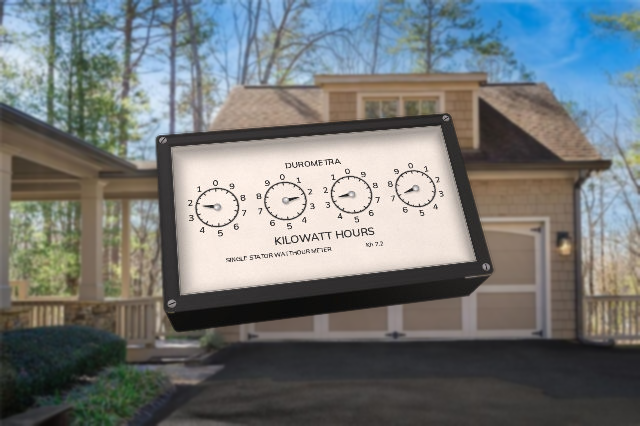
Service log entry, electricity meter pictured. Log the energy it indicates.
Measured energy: 2227 kWh
